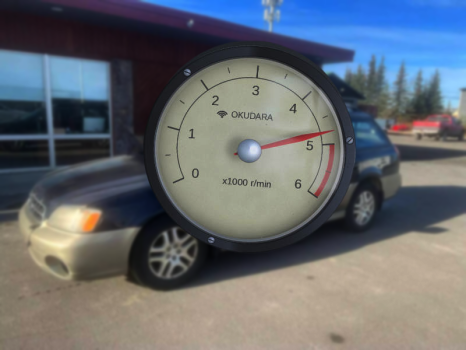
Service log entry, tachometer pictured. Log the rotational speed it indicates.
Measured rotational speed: 4750 rpm
